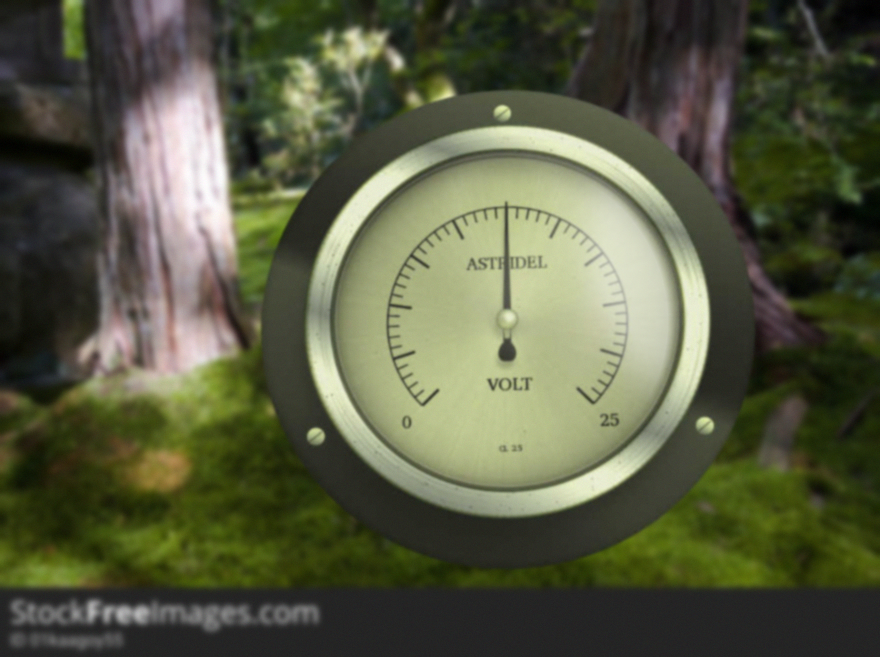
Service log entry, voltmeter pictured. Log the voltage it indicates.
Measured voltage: 12.5 V
